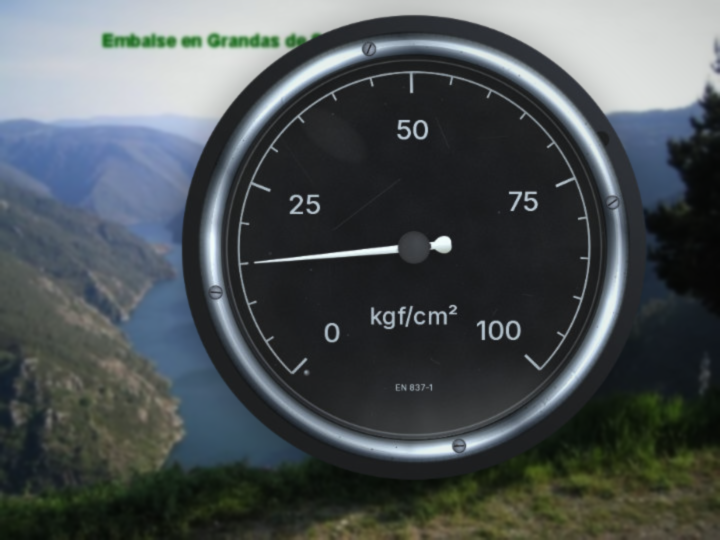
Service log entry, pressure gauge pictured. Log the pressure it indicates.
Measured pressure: 15 kg/cm²
